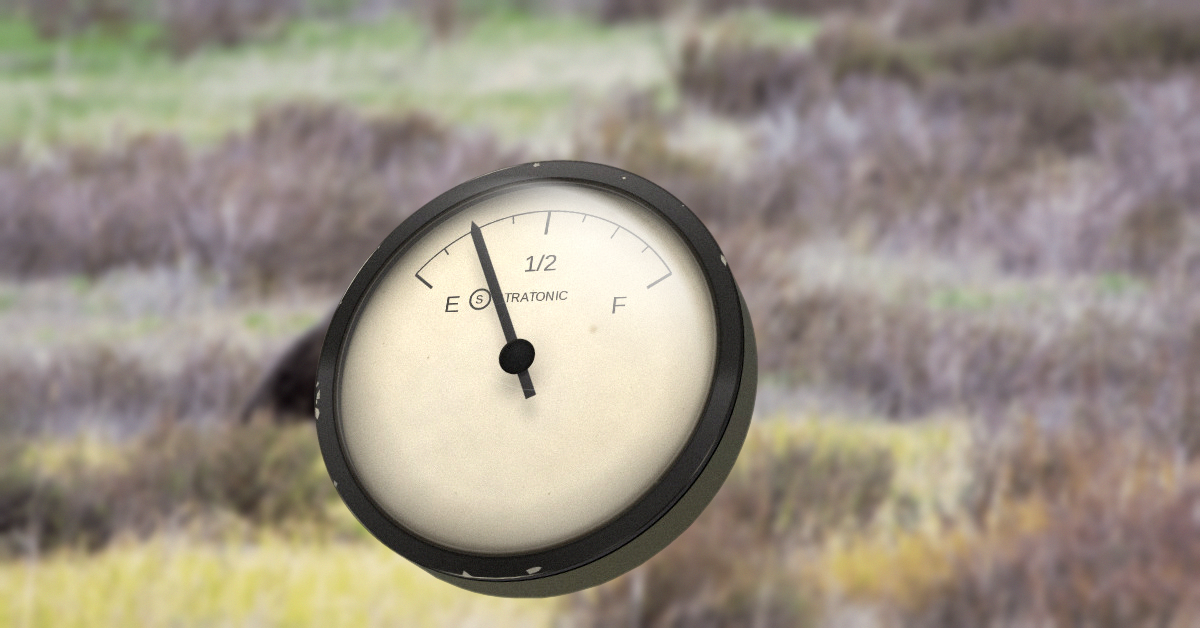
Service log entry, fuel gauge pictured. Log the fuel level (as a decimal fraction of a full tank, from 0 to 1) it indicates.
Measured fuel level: 0.25
